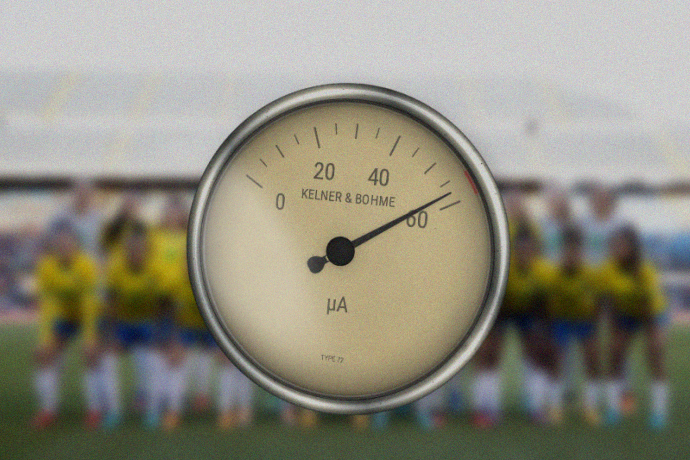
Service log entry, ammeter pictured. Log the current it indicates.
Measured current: 57.5 µA
